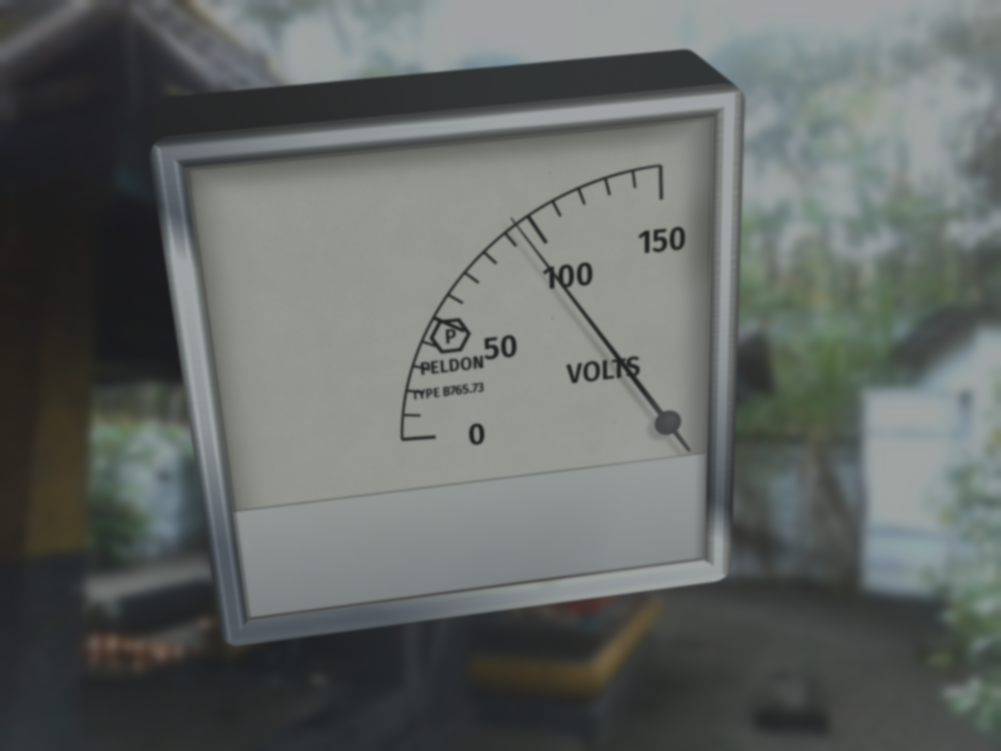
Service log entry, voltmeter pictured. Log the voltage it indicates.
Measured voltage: 95 V
